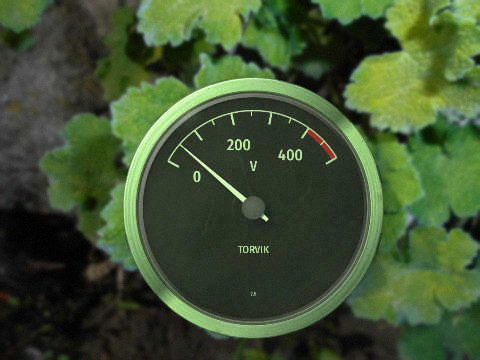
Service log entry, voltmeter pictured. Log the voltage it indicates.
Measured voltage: 50 V
